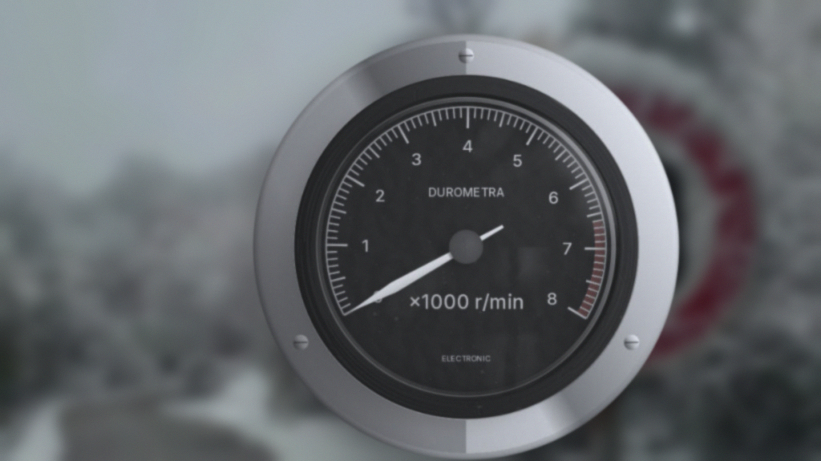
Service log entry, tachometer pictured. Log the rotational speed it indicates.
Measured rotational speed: 0 rpm
